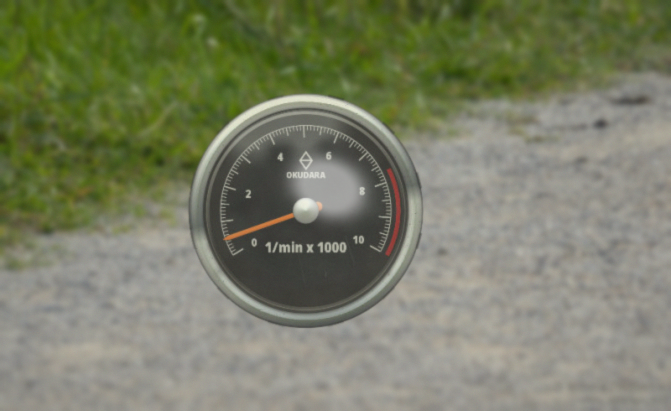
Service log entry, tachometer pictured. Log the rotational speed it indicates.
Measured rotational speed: 500 rpm
